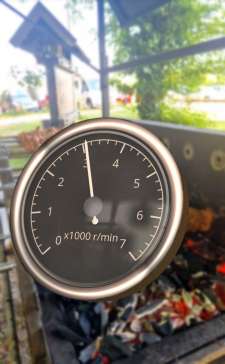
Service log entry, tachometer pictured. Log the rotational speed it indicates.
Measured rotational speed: 3100 rpm
